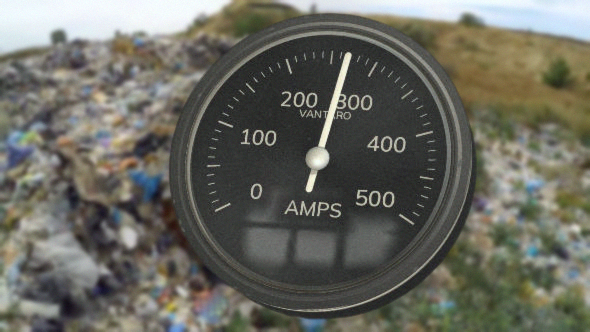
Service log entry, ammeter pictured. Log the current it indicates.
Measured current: 270 A
